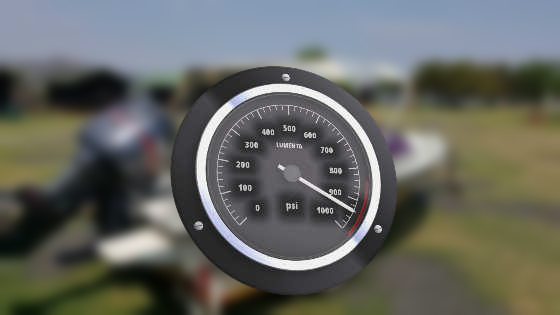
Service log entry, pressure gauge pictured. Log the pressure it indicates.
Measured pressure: 940 psi
